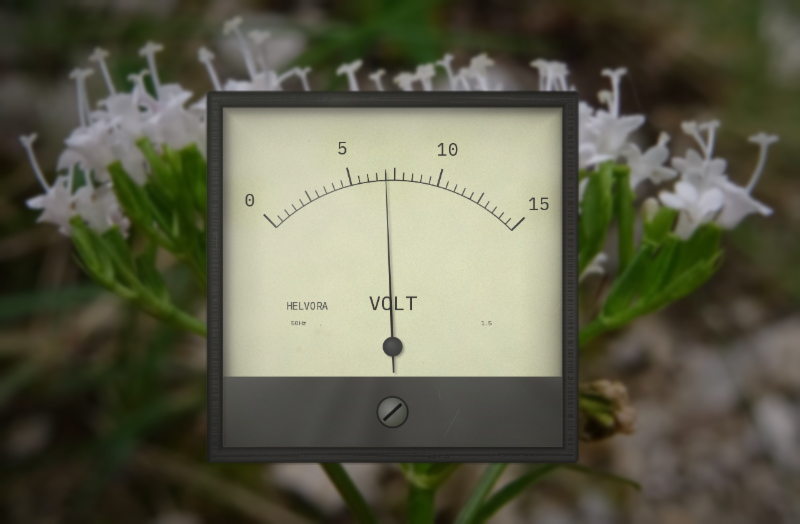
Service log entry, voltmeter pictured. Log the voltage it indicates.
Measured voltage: 7 V
